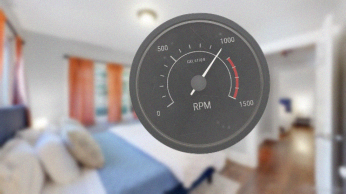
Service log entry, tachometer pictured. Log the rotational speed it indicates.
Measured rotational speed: 1000 rpm
